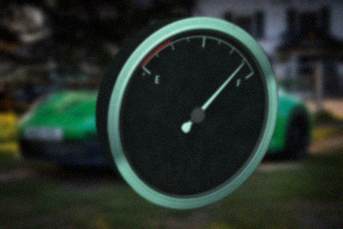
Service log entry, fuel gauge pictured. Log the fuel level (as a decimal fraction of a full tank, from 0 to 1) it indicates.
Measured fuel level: 0.875
